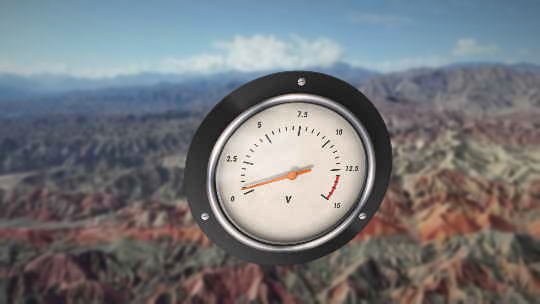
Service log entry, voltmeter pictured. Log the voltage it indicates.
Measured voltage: 0.5 V
